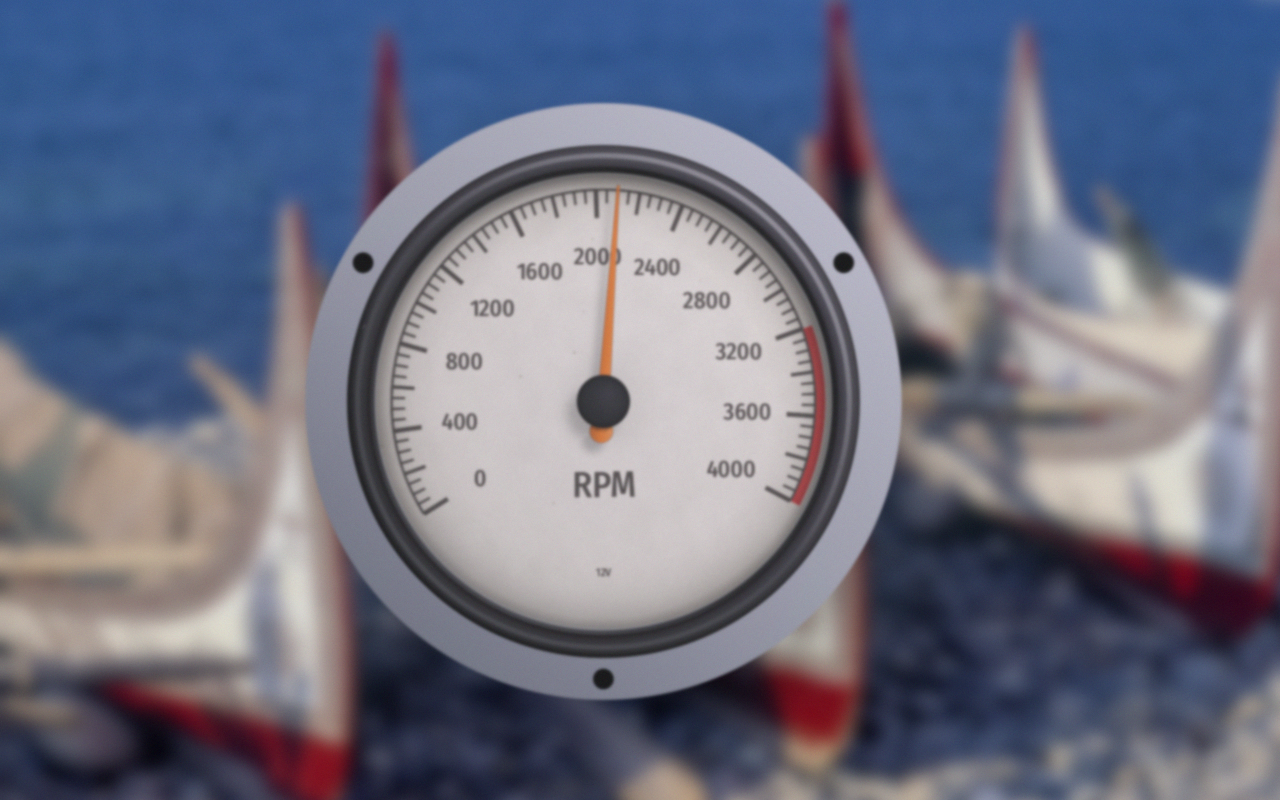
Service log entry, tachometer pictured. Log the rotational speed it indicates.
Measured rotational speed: 2100 rpm
